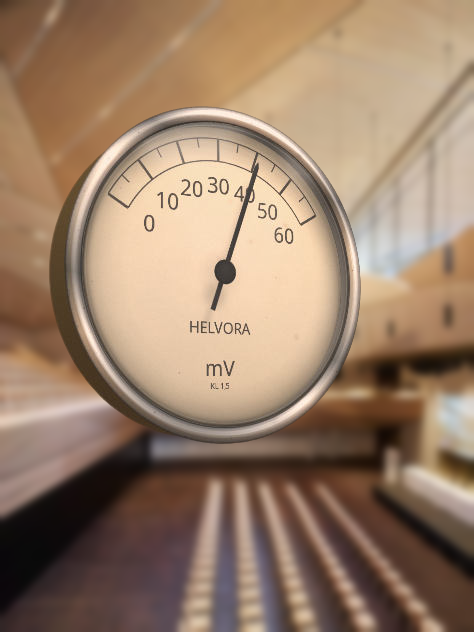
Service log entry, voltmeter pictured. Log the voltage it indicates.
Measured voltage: 40 mV
